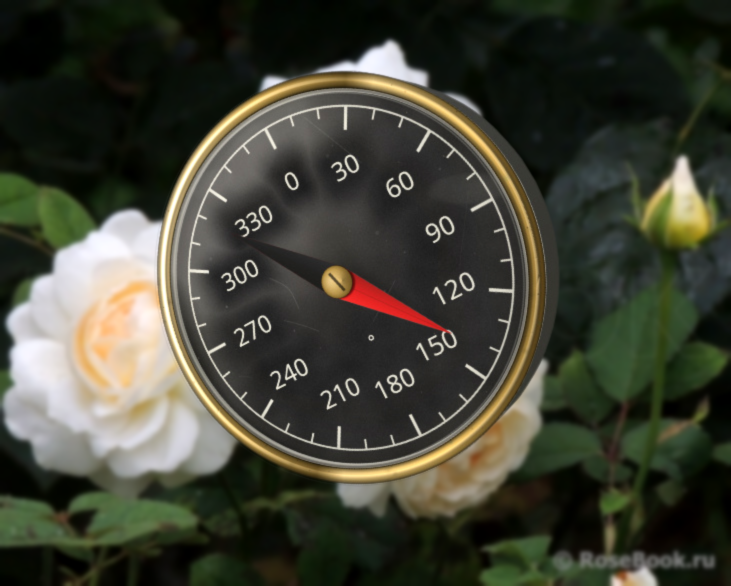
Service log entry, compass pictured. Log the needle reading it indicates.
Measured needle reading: 140 °
